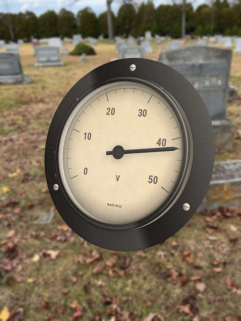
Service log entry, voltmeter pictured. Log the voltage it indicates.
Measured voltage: 42 V
